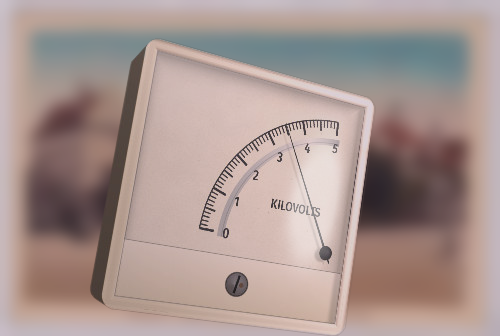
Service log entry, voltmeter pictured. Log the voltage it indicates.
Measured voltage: 3.5 kV
